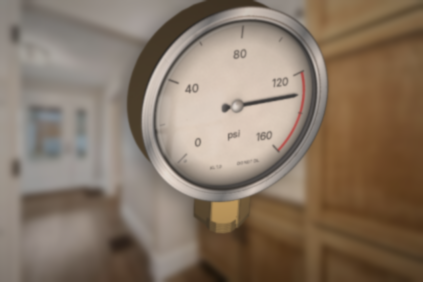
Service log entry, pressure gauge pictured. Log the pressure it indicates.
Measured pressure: 130 psi
